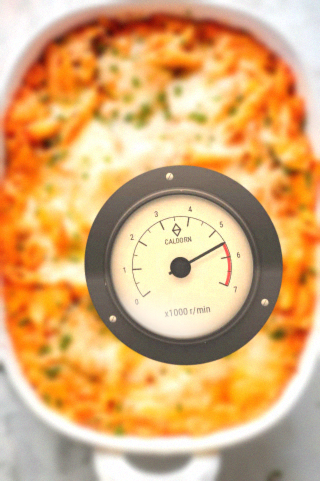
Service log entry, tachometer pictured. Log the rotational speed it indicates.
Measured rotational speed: 5500 rpm
